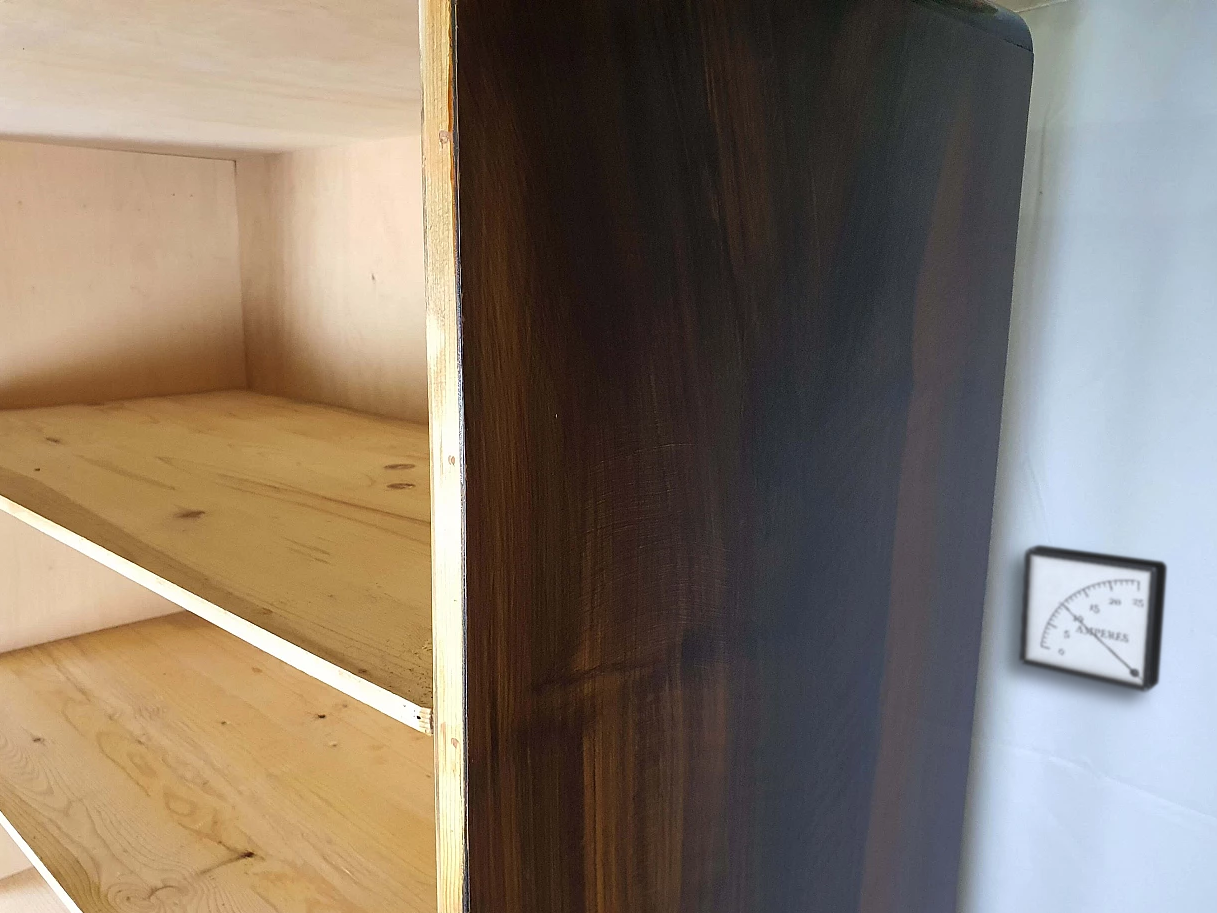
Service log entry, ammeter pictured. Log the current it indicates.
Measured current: 10 A
